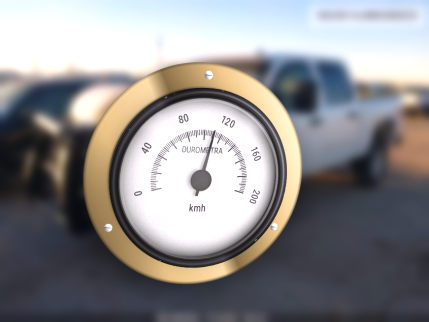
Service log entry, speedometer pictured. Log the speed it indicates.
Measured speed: 110 km/h
